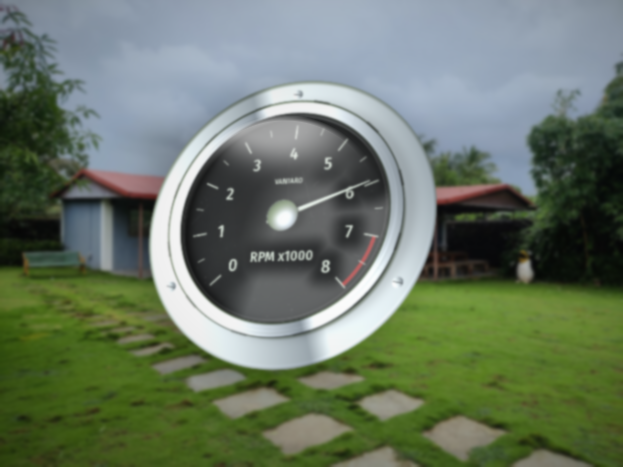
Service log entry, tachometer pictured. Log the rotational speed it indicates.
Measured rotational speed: 6000 rpm
